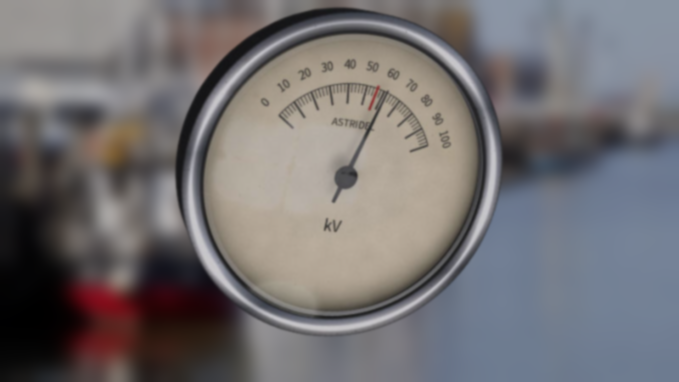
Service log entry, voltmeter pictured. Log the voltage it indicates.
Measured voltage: 60 kV
